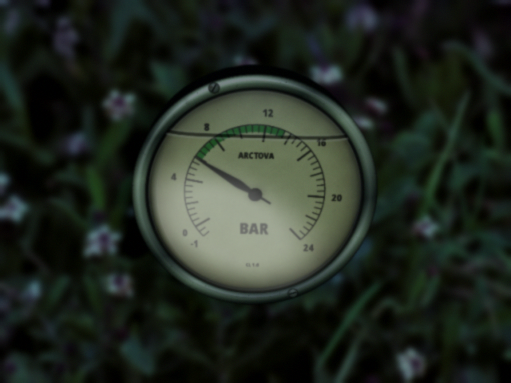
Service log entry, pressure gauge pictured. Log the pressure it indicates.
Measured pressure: 6 bar
